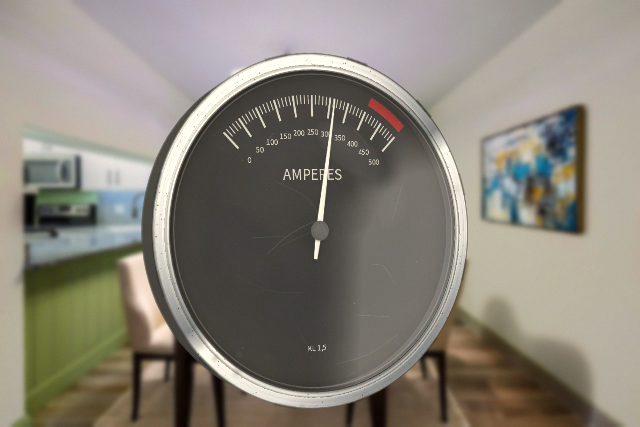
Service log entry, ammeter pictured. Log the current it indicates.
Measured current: 300 A
